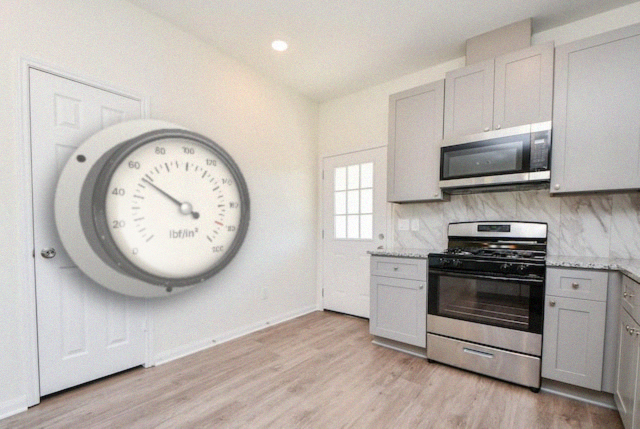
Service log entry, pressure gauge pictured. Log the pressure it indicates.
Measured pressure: 55 psi
